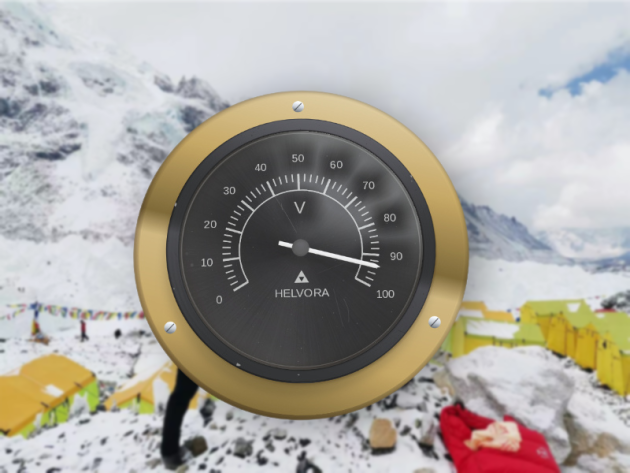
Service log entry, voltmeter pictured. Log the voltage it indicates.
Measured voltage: 94 V
